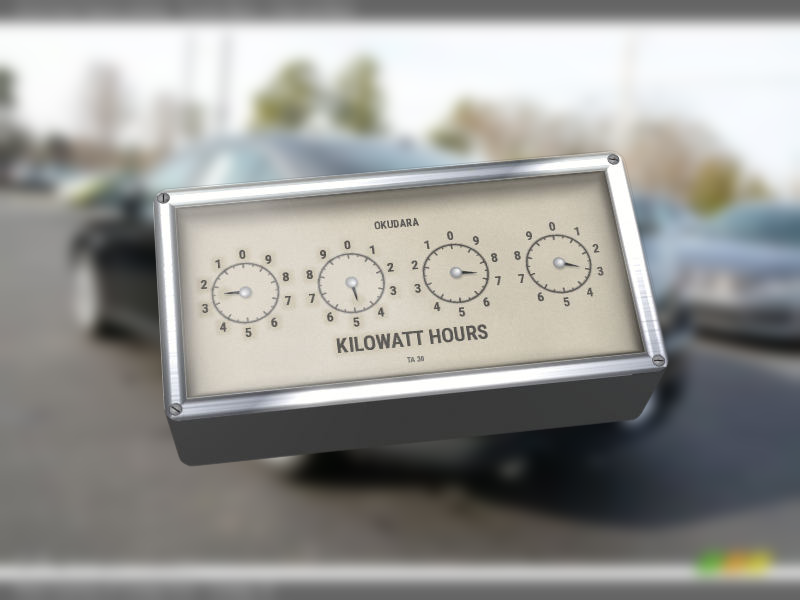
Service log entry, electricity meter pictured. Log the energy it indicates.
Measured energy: 2473 kWh
